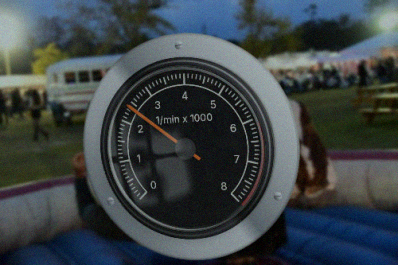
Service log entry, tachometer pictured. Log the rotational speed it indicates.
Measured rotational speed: 2400 rpm
